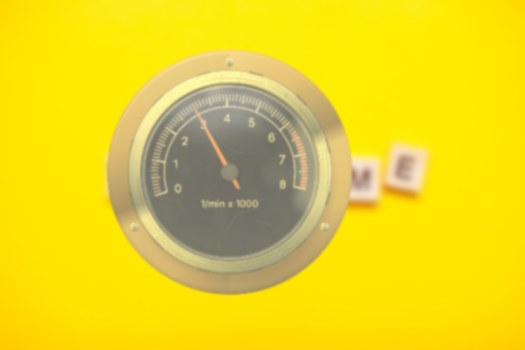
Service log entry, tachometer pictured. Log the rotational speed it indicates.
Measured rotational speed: 3000 rpm
